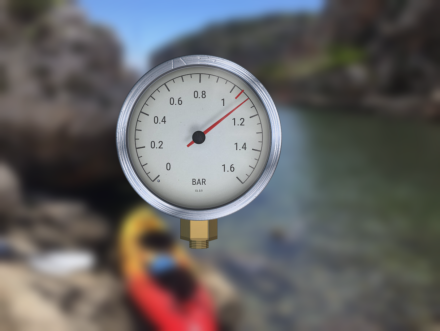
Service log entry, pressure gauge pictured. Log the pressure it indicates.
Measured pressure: 1.1 bar
